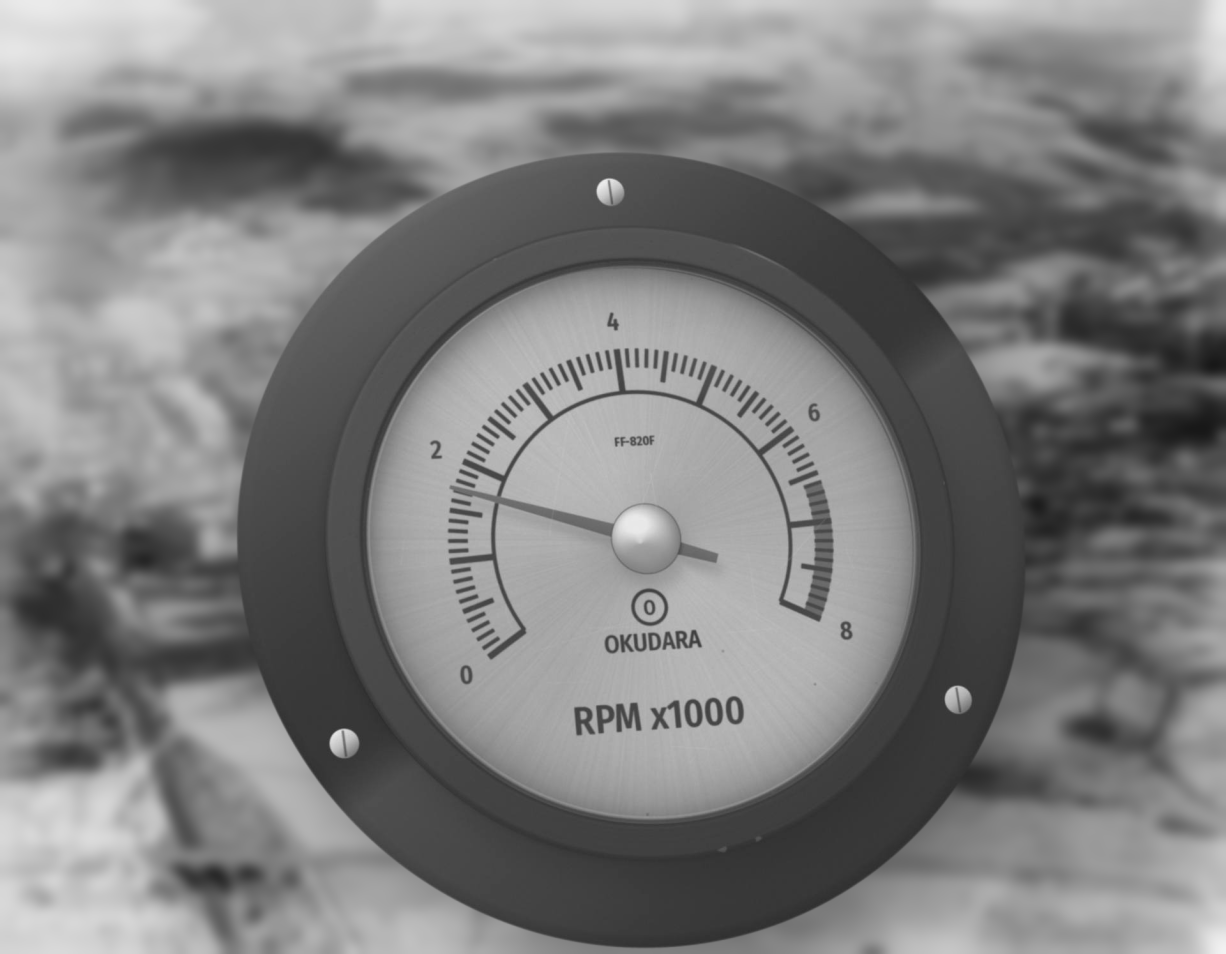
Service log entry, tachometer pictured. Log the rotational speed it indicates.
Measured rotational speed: 1700 rpm
